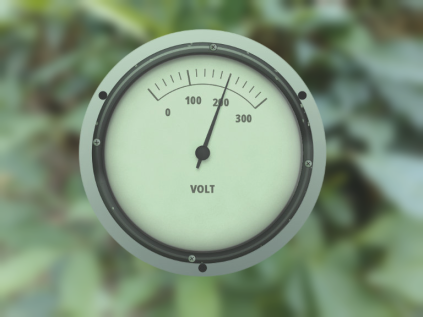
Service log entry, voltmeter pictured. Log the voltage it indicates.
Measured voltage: 200 V
